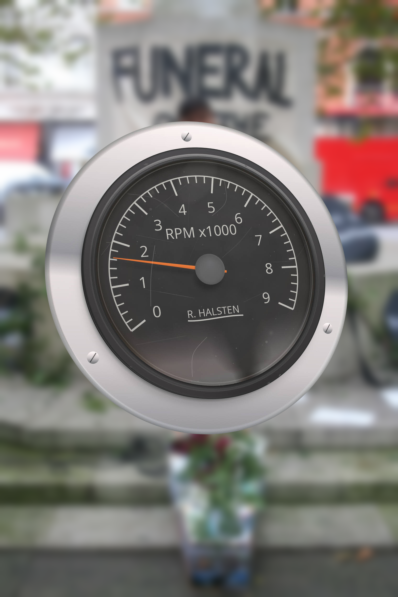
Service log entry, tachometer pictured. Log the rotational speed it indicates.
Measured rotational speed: 1600 rpm
